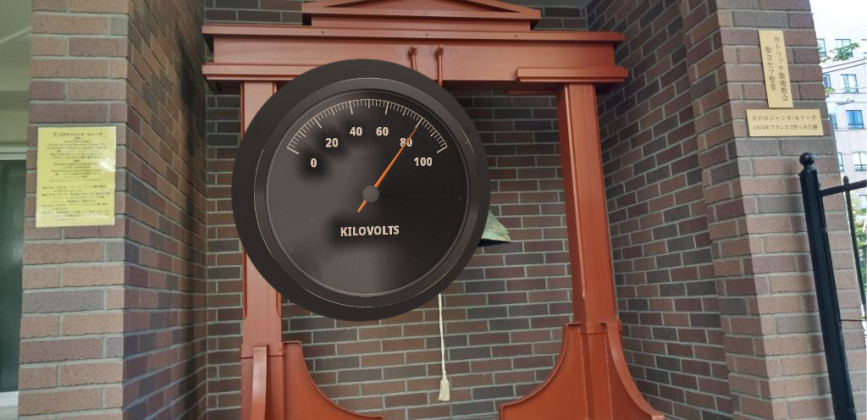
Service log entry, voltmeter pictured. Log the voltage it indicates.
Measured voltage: 80 kV
